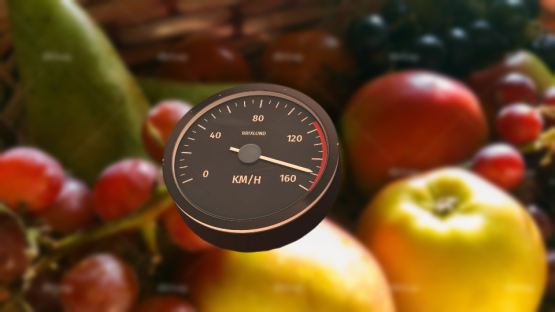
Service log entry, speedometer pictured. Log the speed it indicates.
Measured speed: 150 km/h
